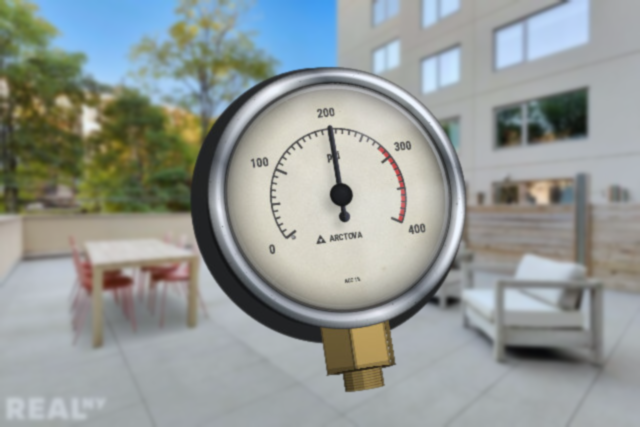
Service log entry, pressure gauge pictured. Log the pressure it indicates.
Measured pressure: 200 psi
